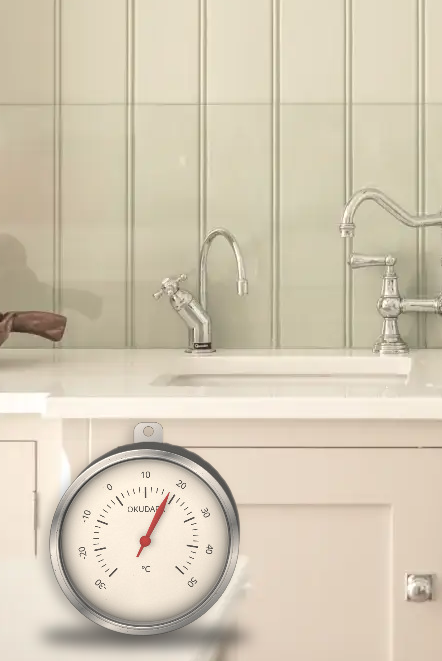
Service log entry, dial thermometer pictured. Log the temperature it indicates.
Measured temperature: 18 °C
